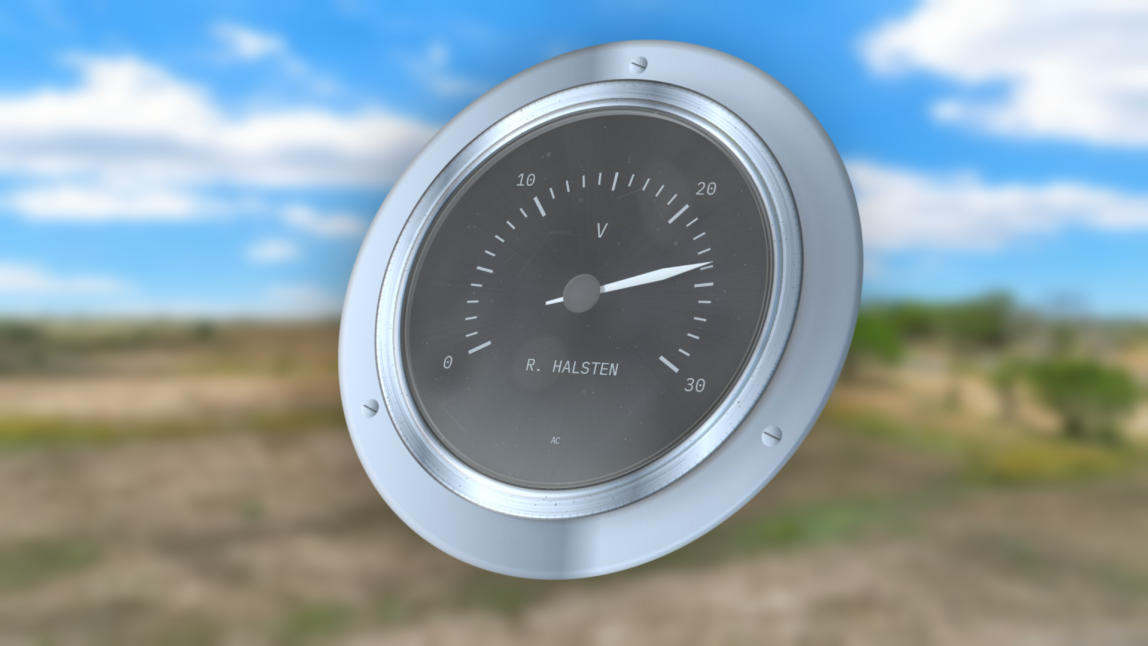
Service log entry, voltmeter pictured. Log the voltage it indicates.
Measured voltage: 24 V
